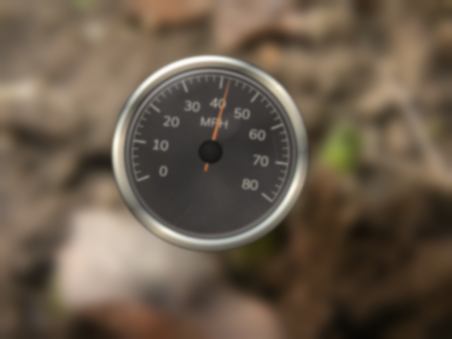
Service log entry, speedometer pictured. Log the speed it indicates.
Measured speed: 42 mph
